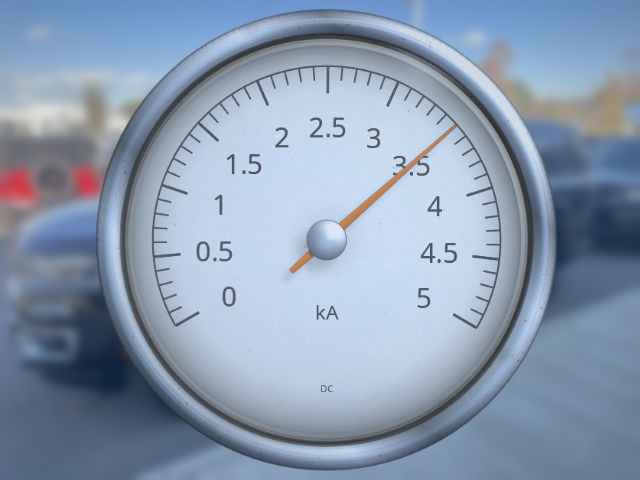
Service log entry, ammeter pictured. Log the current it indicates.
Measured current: 3.5 kA
